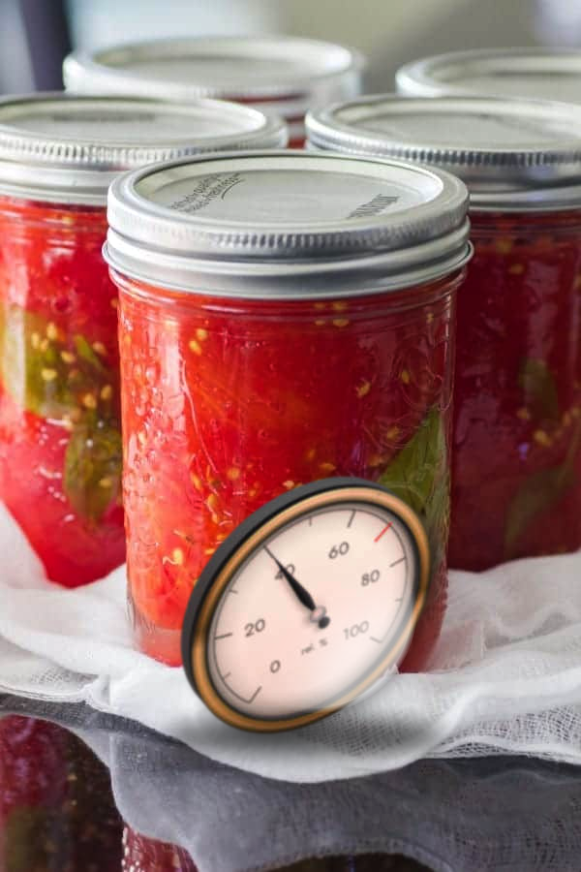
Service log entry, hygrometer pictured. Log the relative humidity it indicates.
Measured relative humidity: 40 %
